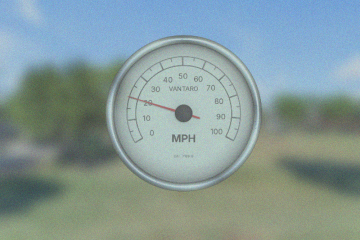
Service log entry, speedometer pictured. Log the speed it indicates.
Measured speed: 20 mph
